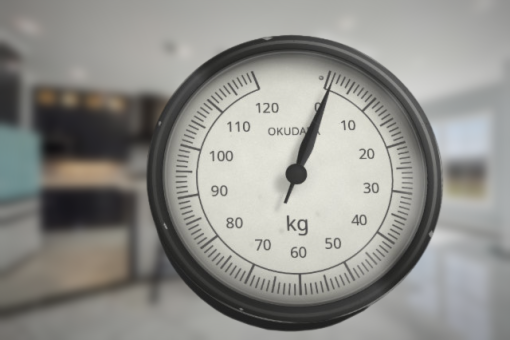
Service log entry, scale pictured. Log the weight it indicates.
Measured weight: 1 kg
